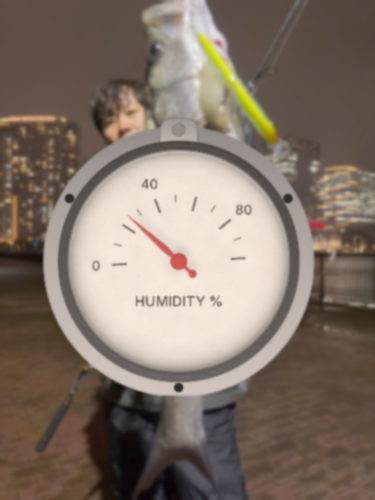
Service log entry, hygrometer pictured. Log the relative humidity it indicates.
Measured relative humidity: 25 %
